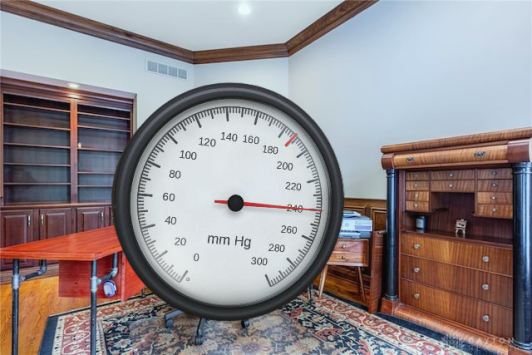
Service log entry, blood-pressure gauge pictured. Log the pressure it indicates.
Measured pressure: 240 mmHg
